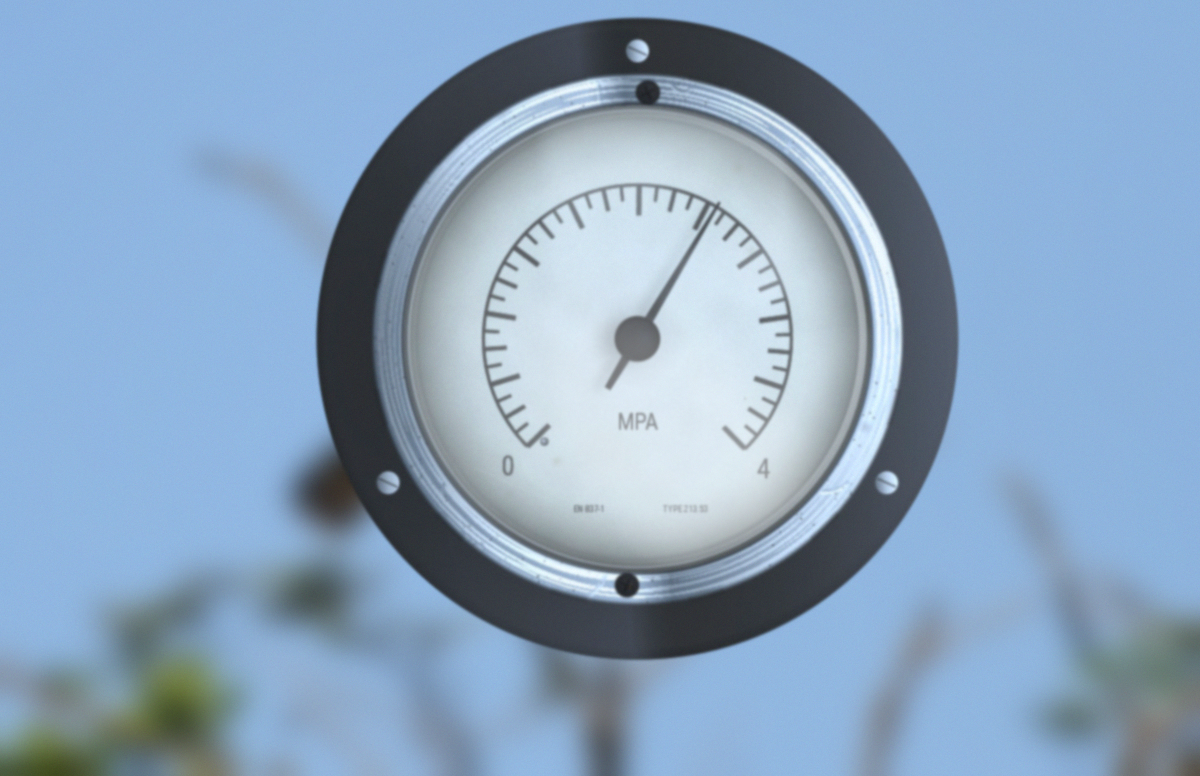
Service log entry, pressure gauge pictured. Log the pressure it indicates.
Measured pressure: 2.45 MPa
